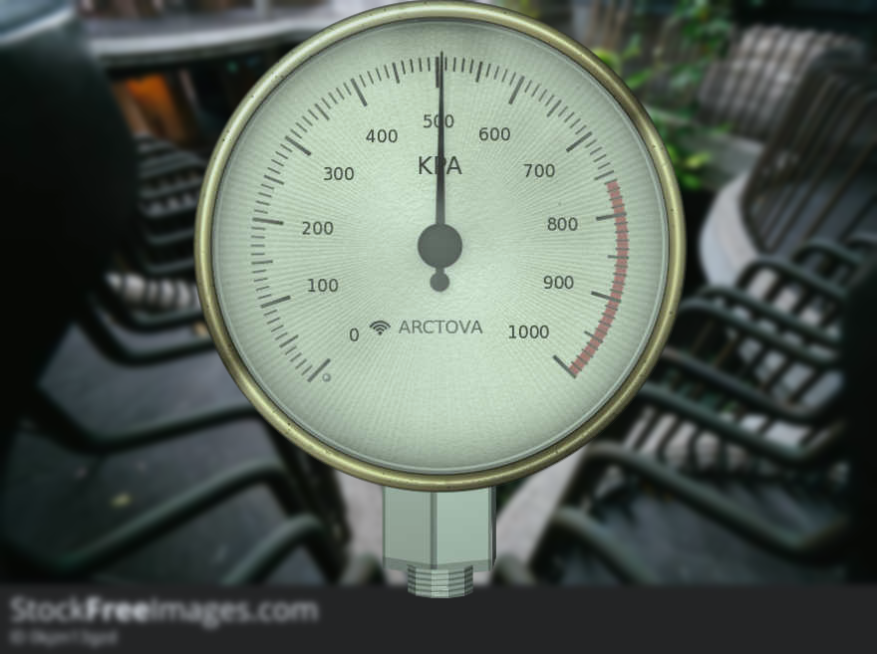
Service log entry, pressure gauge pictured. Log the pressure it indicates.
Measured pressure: 505 kPa
